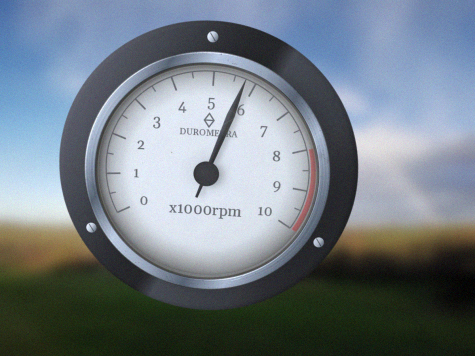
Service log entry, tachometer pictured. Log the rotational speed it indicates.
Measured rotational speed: 5750 rpm
